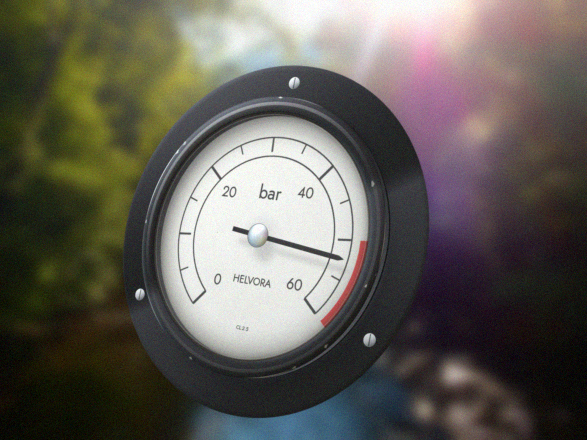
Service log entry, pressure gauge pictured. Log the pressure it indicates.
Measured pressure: 52.5 bar
